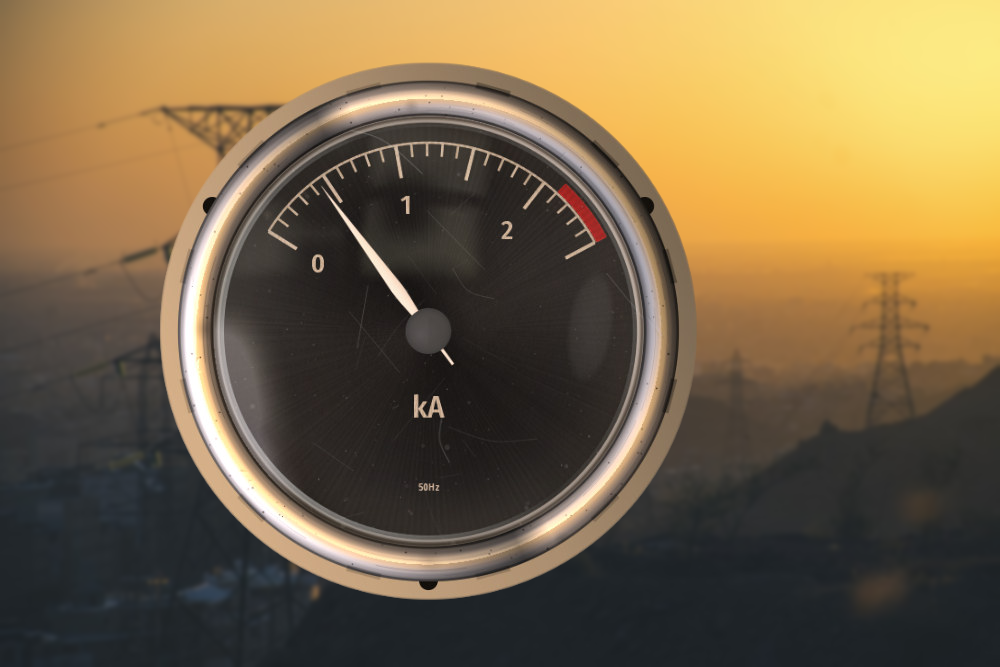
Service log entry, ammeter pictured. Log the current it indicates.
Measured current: 0.45 kA
